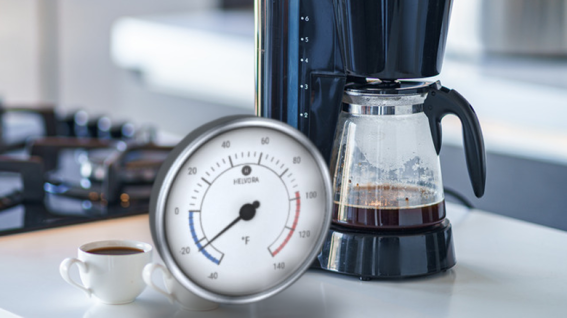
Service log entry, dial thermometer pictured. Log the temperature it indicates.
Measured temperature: -24 °F
